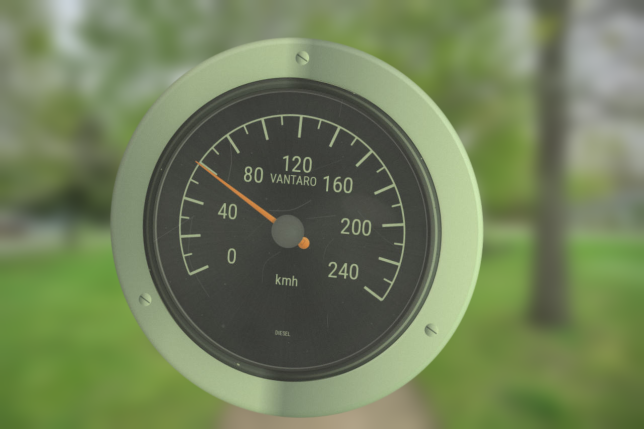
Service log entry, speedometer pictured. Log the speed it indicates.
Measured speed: 60 km/h
